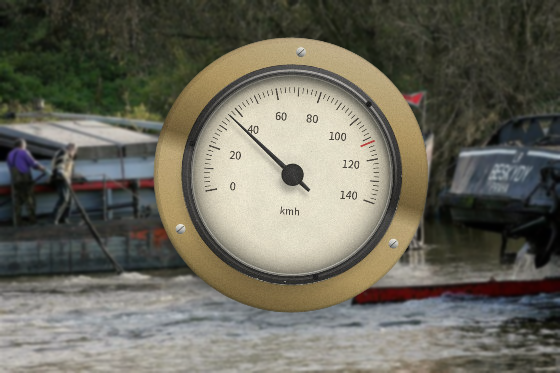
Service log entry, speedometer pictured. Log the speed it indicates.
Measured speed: 36 km/h
